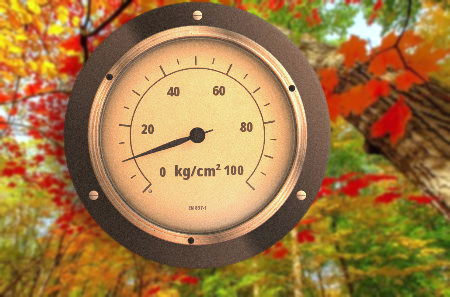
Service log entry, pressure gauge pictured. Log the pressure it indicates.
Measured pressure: 10 kg/cm²
